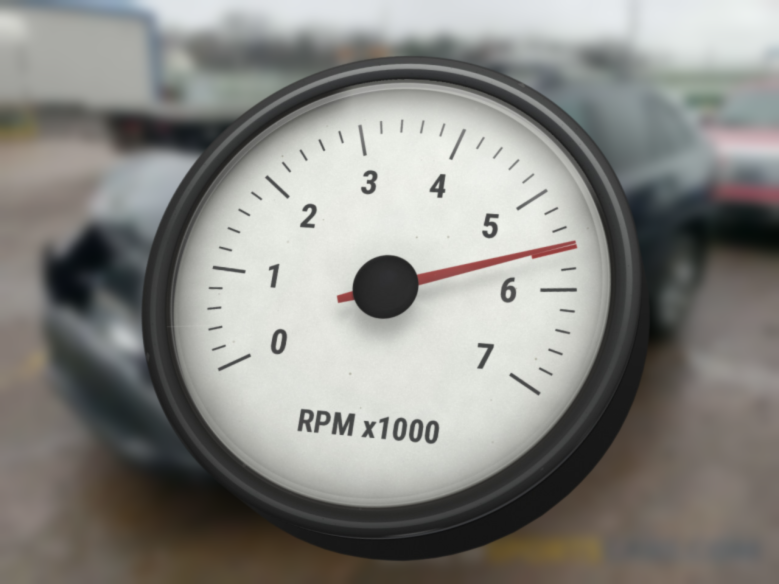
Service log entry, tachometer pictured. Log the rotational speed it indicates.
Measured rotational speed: 5600 rpm
